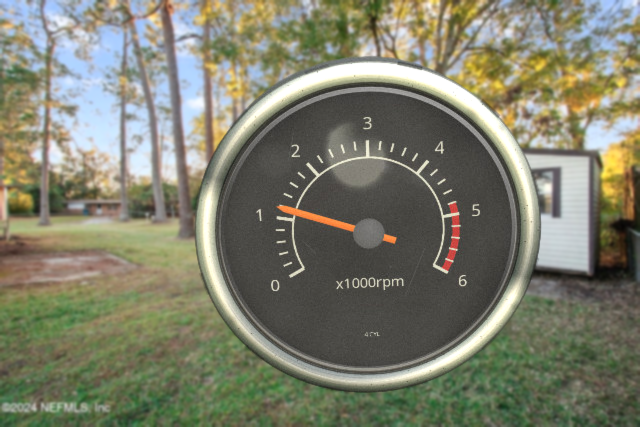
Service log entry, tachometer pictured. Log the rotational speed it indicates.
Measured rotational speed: 1200 rpm
